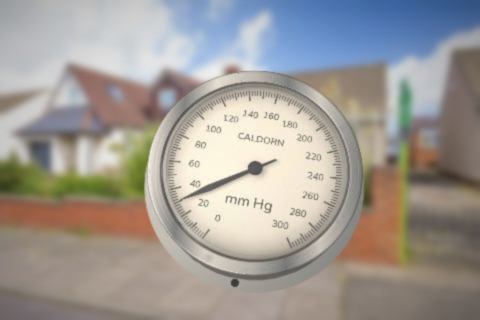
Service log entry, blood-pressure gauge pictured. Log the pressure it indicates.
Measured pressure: 30 mmHg
